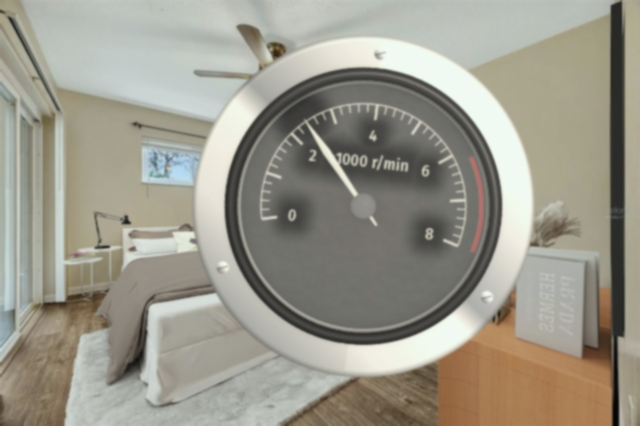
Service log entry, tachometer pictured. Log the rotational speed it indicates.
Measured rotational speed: 2400 rpm
